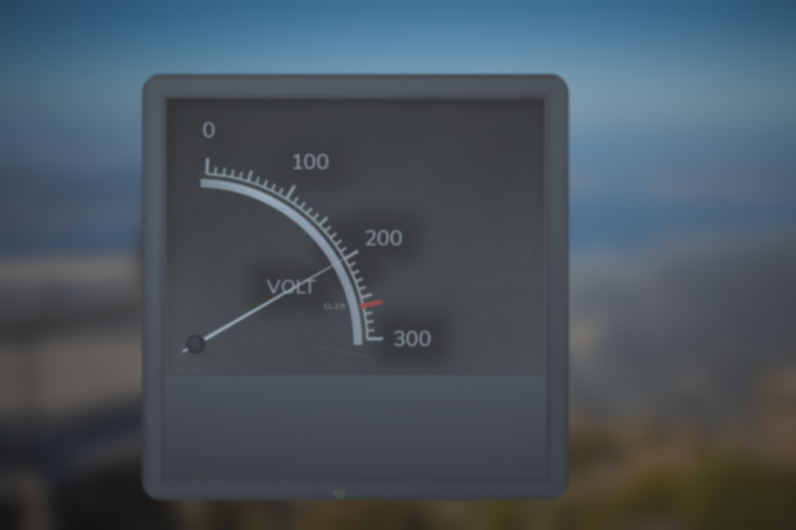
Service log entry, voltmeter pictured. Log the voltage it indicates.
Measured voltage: 200 V
